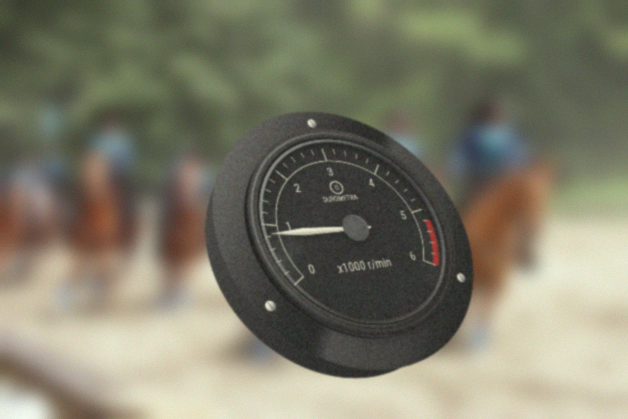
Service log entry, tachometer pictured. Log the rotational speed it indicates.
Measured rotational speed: 800 rpm
